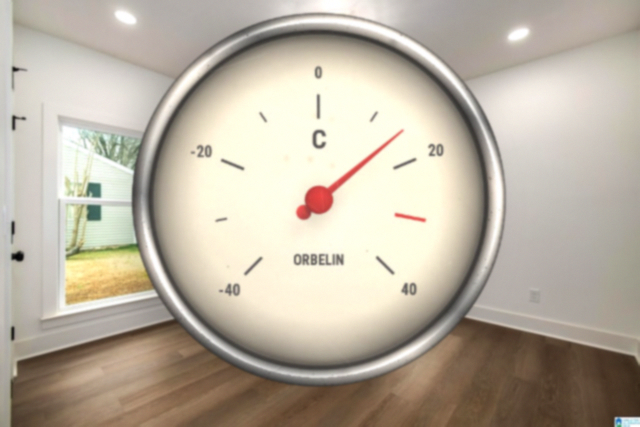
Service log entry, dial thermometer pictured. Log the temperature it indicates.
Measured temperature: 15 °C
